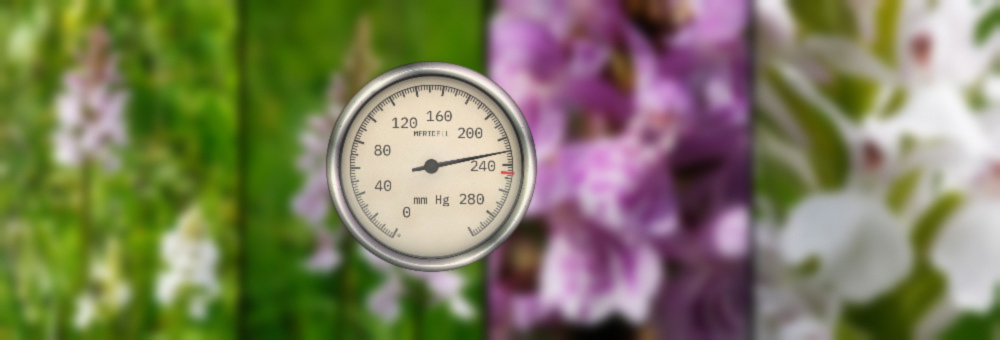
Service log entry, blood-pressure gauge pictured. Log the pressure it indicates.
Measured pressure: 230 mmHg
